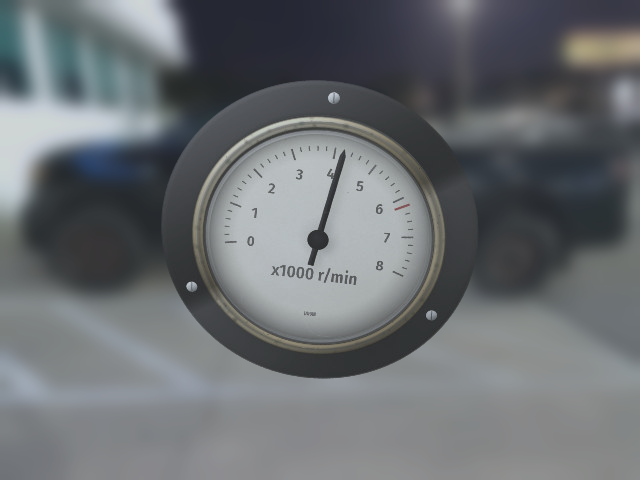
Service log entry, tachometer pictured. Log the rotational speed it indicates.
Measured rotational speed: 4200 rpm
